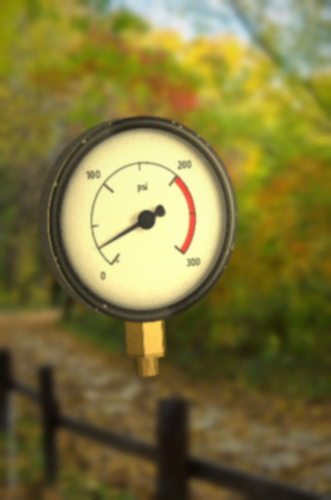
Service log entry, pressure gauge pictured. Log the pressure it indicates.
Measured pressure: 25 psi
